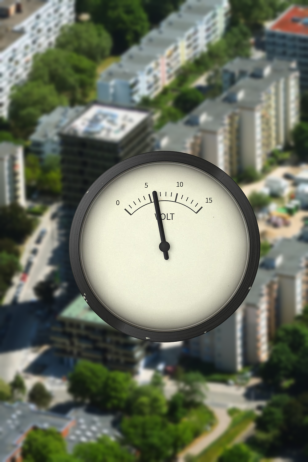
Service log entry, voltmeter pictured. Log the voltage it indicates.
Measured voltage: 6 V
